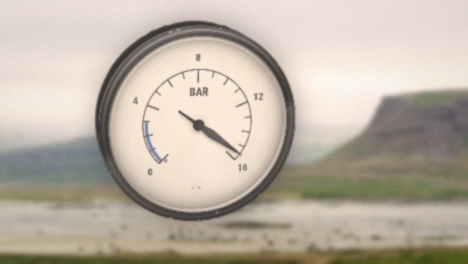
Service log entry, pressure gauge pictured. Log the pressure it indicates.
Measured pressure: 15.5 bar
